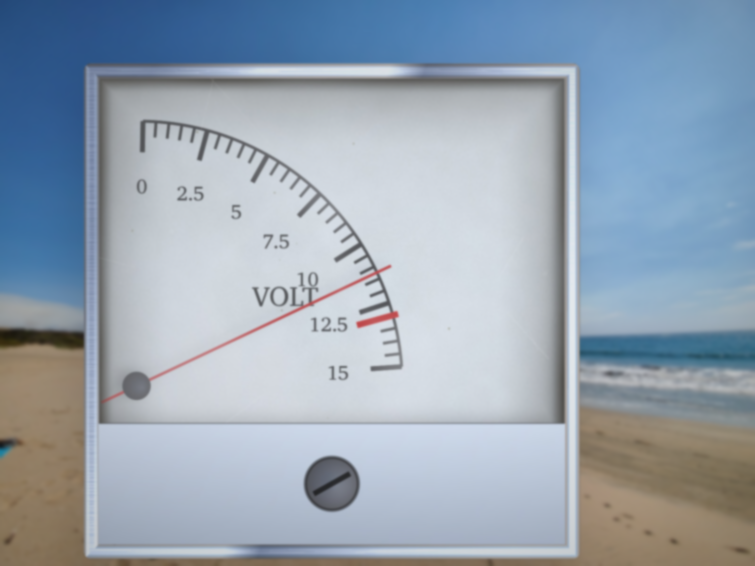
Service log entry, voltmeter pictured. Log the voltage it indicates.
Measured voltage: 11.25 V
